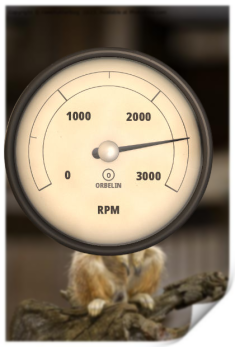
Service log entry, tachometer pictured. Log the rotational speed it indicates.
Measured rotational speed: 2500 rpm
